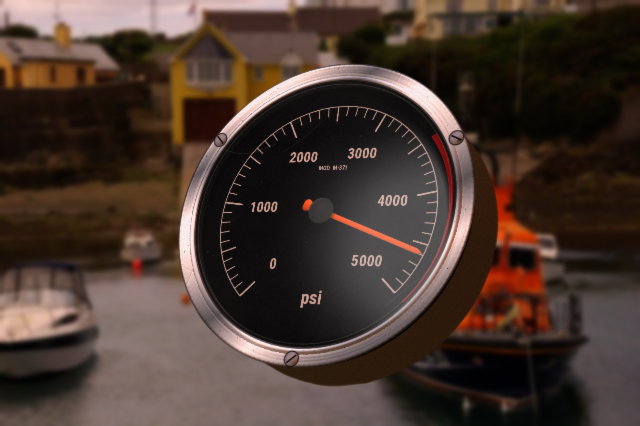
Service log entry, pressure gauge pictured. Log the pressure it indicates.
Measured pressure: 4600 psi
